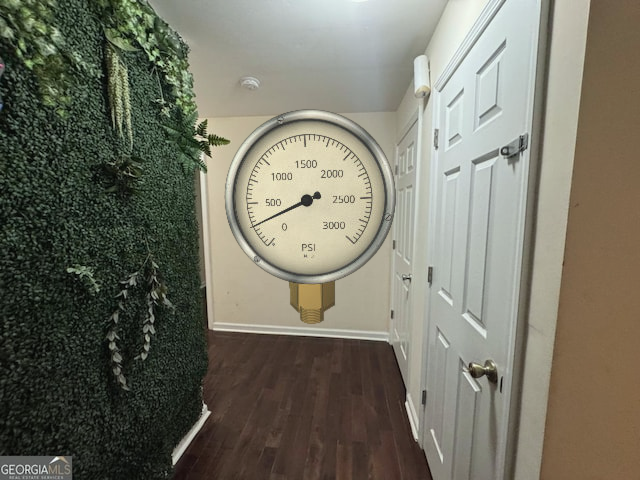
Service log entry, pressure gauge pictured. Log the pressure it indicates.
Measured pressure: 250 psi
